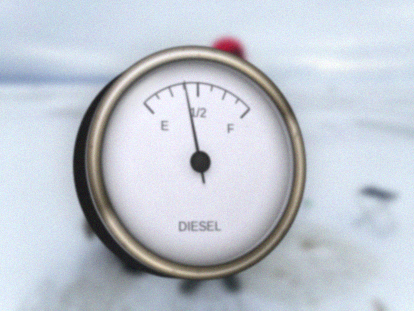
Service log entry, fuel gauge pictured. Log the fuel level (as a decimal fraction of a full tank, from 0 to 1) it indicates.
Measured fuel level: 0.375
